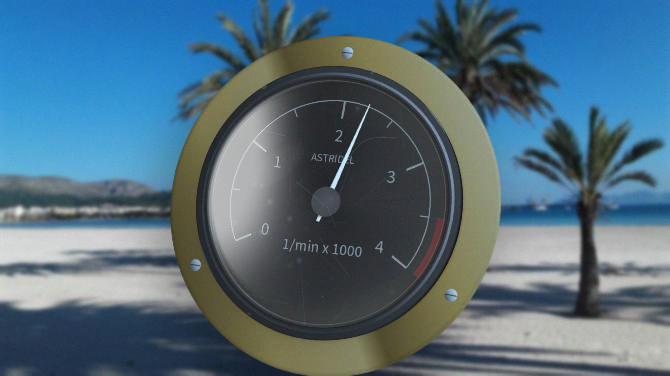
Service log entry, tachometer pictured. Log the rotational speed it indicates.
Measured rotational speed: 2250 rpm
